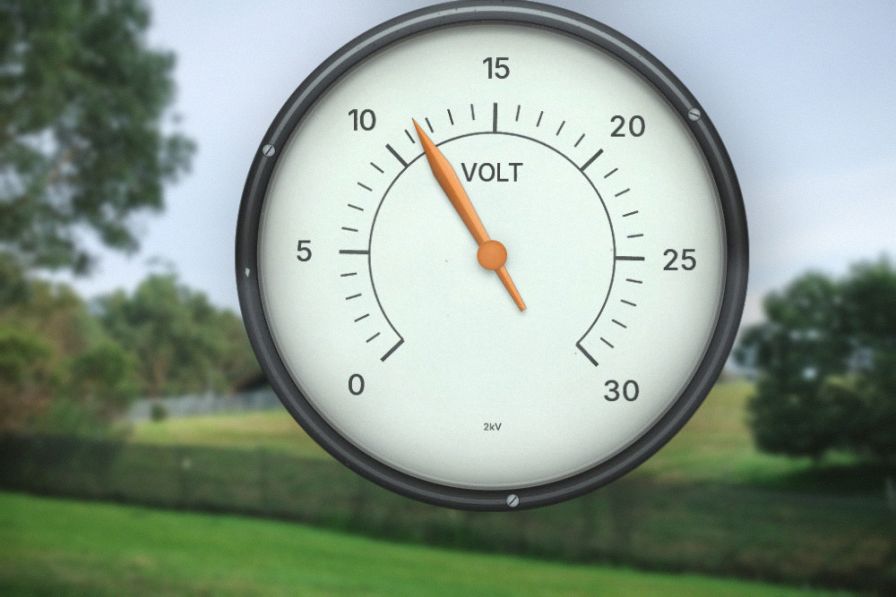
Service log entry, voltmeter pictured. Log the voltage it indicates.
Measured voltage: 11.5 V
